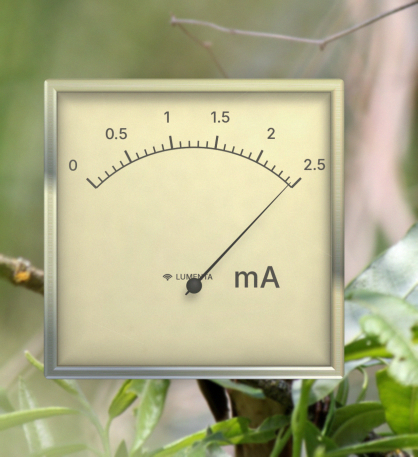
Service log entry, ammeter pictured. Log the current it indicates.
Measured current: 2.45 mA
